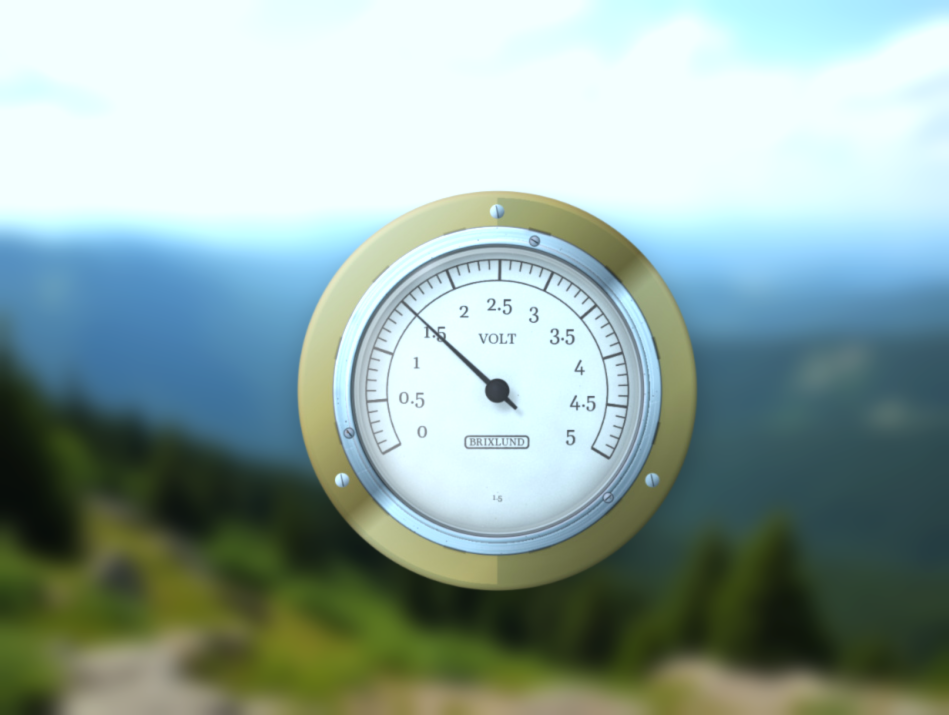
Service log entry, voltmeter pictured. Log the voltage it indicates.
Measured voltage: 1.5 V
